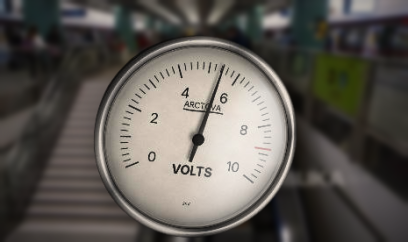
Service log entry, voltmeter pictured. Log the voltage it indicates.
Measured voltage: 5.4 V
